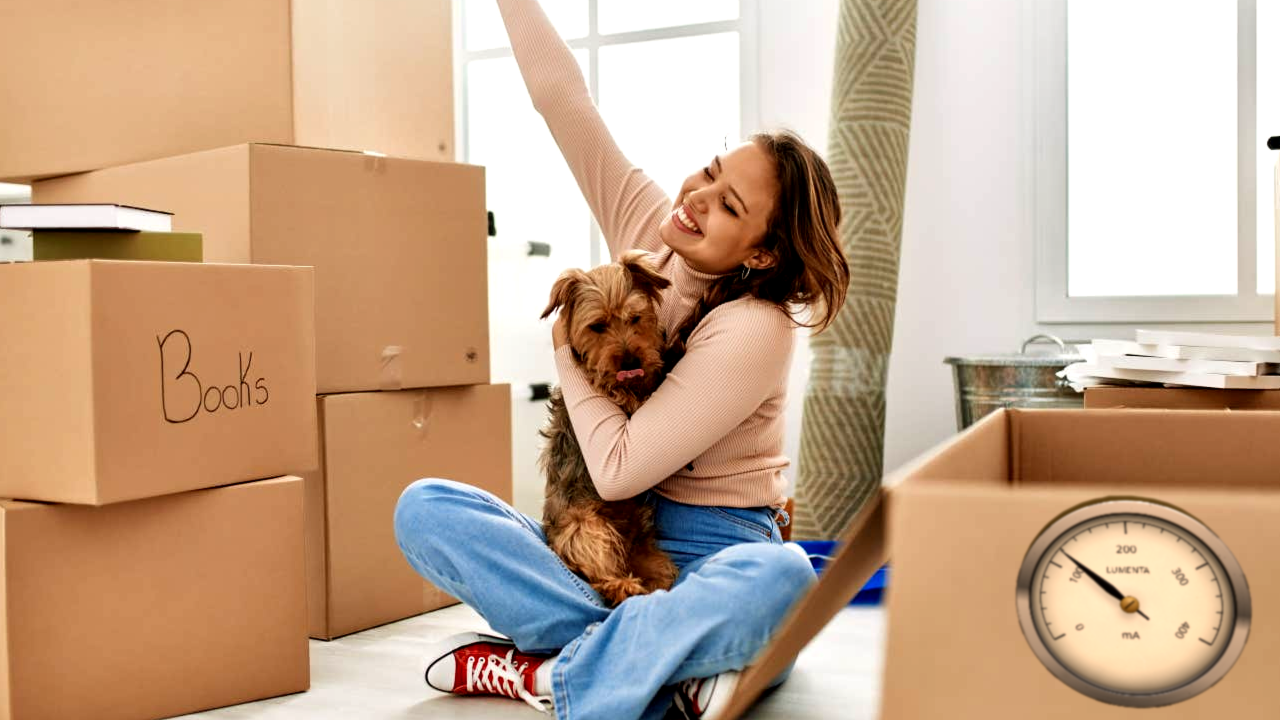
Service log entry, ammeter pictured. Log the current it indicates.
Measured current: 120 mA
